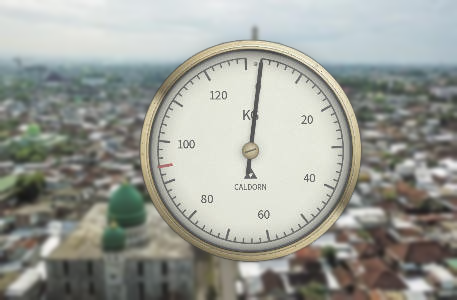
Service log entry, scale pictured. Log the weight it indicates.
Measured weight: 0 kg
